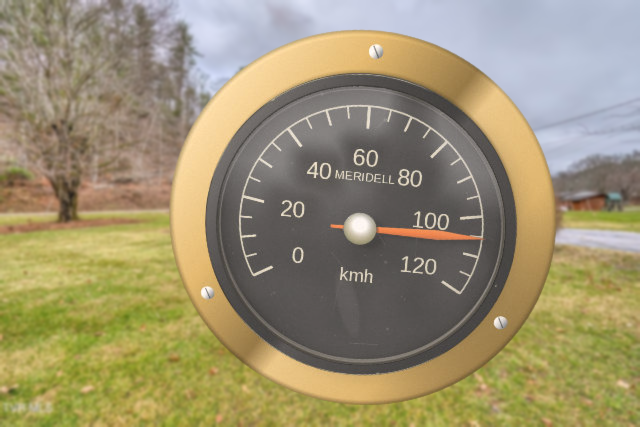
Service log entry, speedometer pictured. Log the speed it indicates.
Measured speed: 105 km/h
